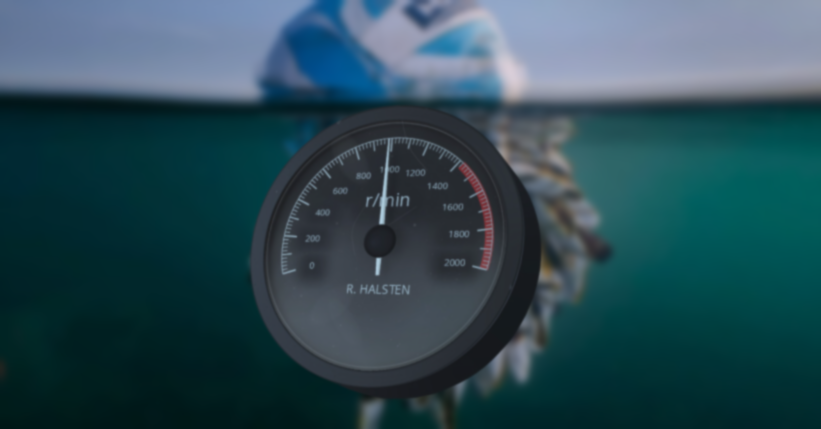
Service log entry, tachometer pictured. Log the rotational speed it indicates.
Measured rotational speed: 1000 rpm
